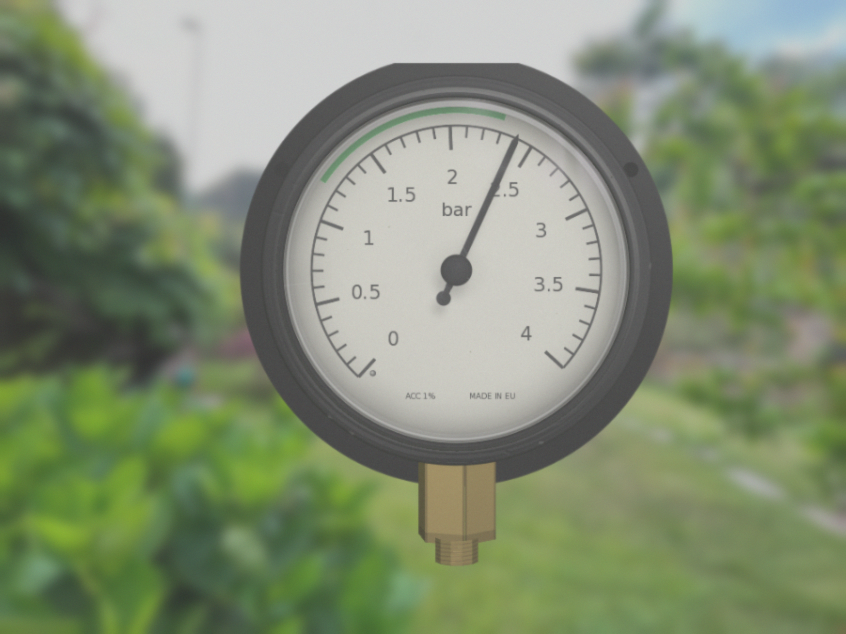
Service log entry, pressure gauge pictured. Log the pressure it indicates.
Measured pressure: 2.4 bar
